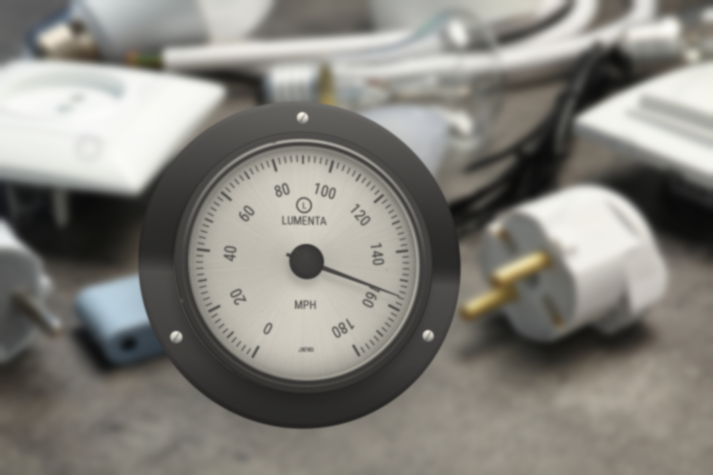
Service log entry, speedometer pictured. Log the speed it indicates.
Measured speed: 156 mph
